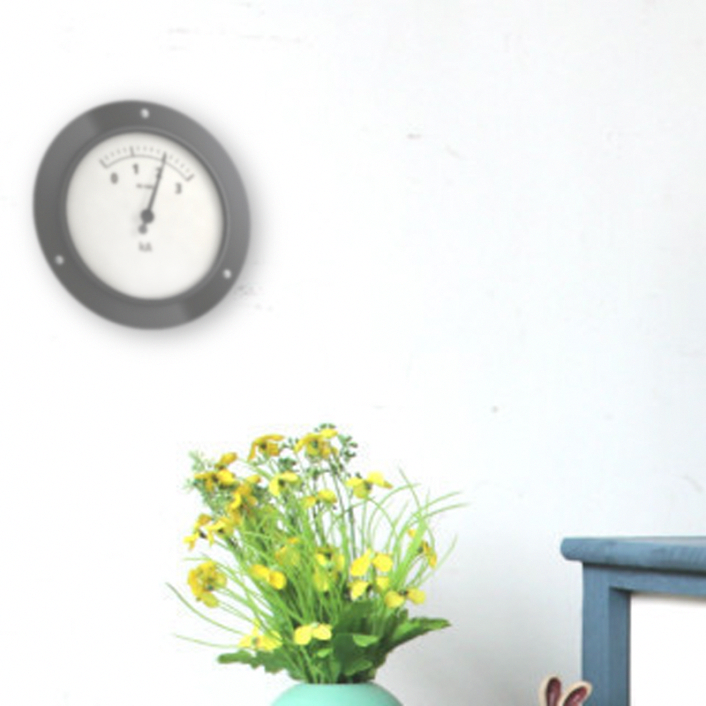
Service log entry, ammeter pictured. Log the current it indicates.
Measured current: 2 kA
